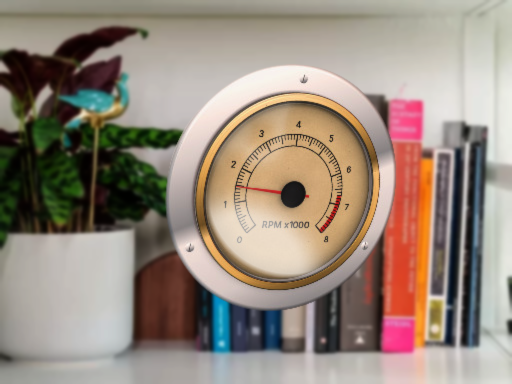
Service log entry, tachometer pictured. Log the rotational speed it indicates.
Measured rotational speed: 1500 rpm
